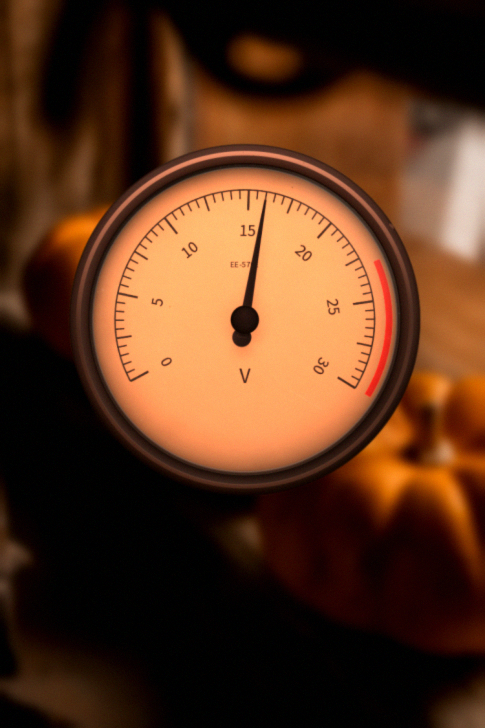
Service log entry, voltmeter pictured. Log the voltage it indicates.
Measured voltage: 16 V
